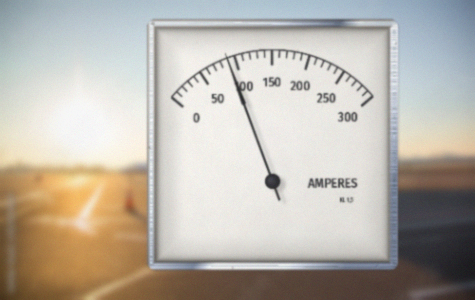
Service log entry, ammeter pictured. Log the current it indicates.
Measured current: 90 A
